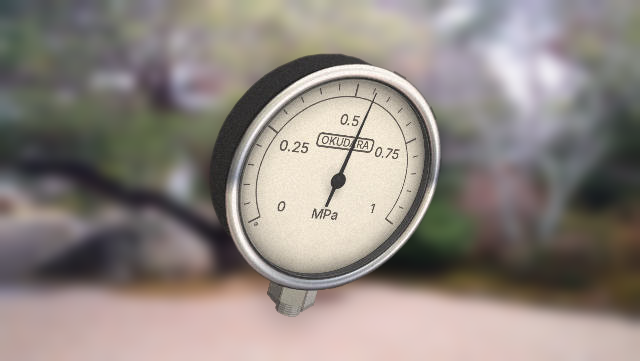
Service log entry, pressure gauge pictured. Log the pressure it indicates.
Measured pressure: 0.55 MPa
